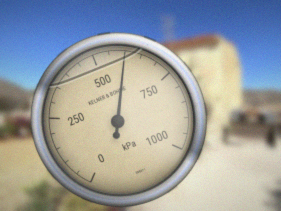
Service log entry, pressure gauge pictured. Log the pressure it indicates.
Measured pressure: 600 kPa
